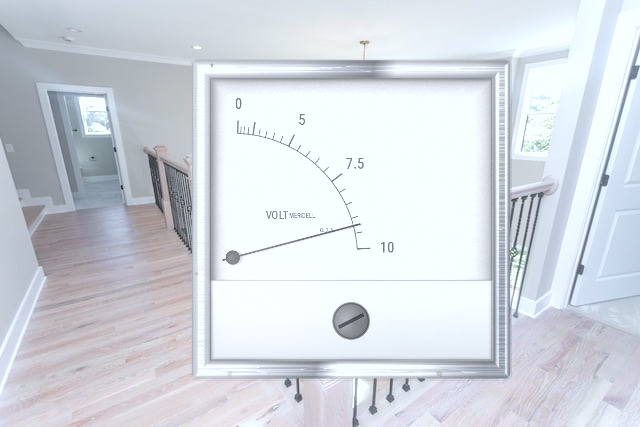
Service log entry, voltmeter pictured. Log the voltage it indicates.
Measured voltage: 9.25 V
